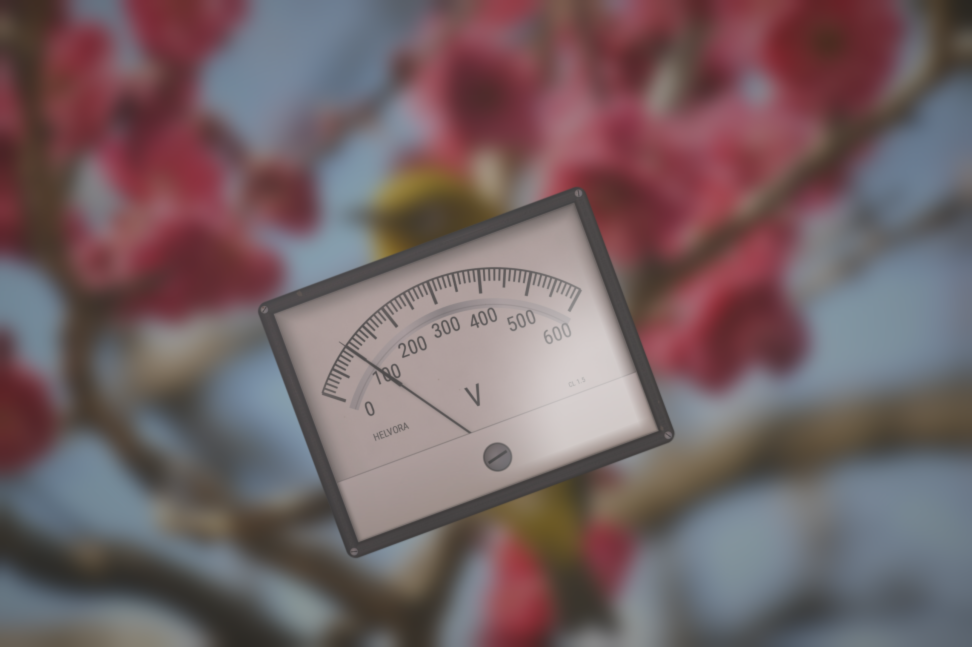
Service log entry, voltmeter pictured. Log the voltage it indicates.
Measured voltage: 100 V
